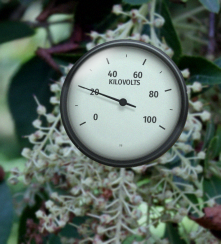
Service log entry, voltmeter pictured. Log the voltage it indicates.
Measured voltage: 20 kV
